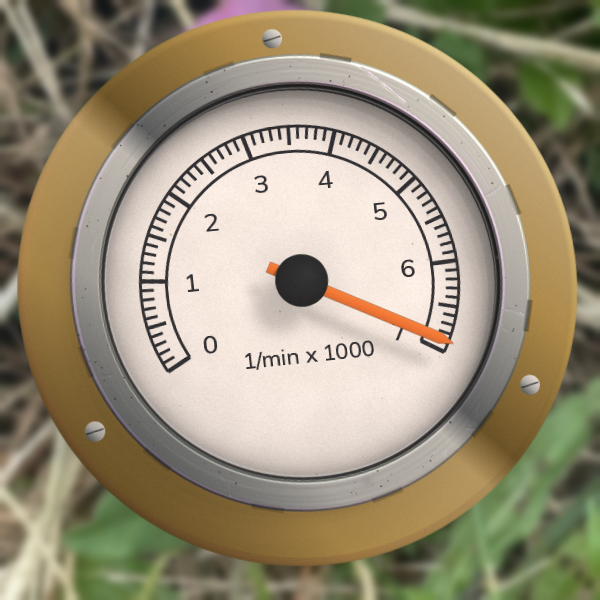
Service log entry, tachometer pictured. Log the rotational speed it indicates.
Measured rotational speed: 6900 rpm
